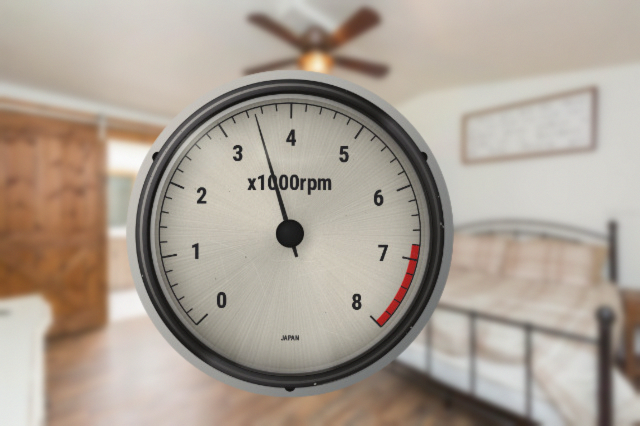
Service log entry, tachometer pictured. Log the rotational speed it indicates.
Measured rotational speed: 3500 rpm
